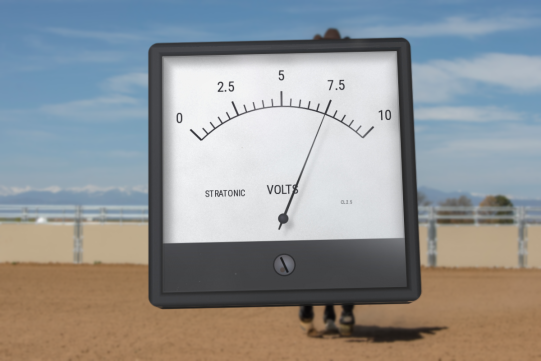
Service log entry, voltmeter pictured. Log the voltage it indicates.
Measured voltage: 7.5 V
